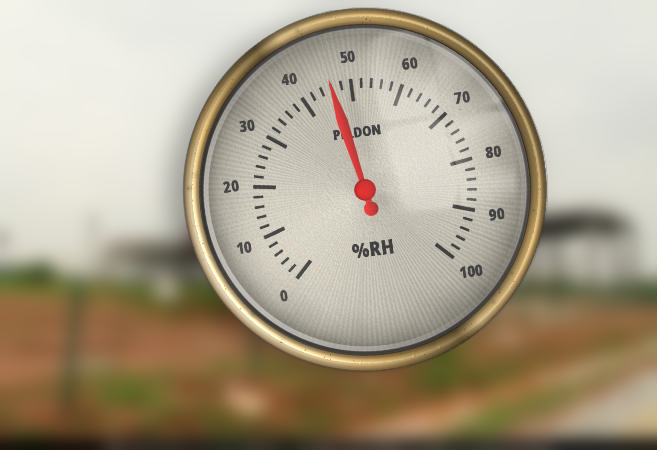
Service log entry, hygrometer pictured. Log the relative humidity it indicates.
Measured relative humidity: 46 %
